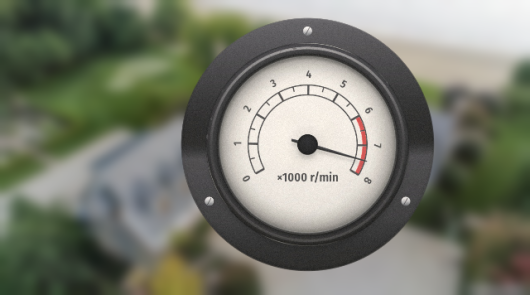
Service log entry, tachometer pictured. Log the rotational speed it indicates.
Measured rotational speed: 7500 rpm
